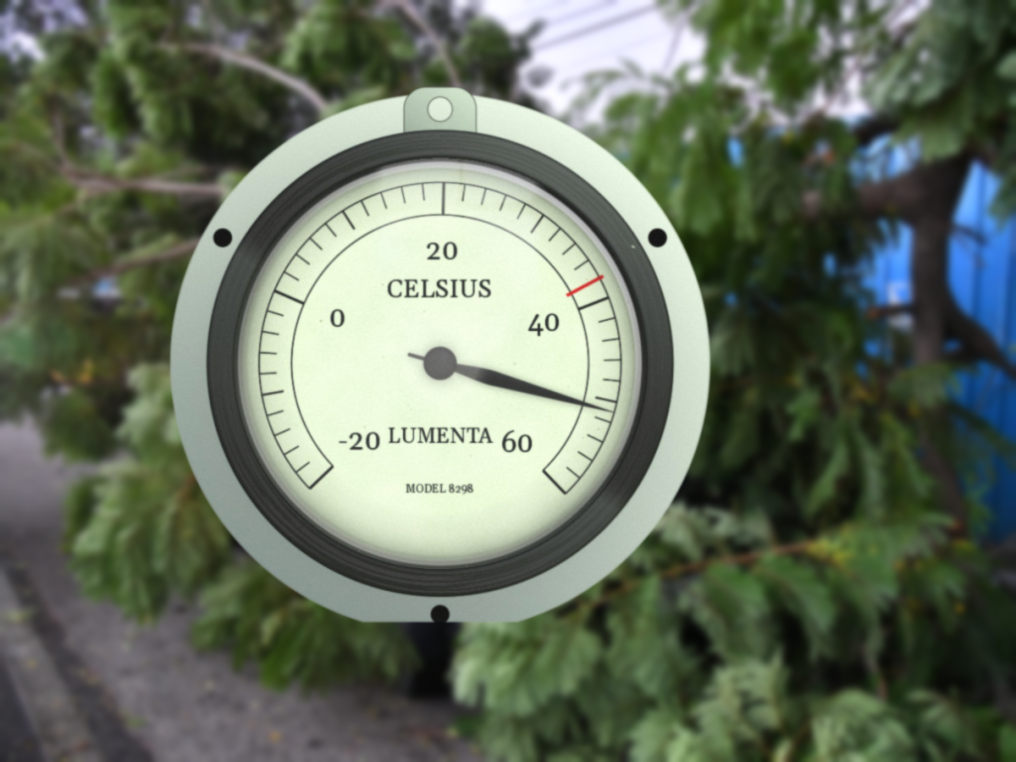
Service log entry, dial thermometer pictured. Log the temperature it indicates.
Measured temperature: 51 °C
